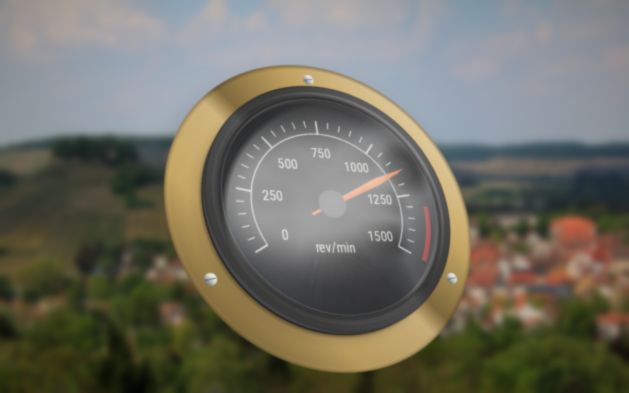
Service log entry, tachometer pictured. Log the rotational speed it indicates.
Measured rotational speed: 1150 rpm
